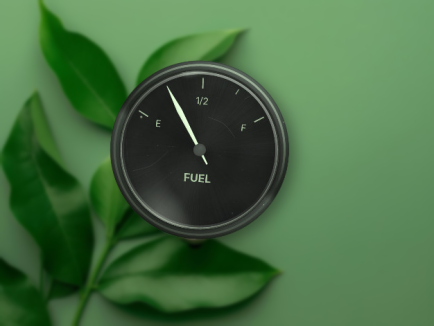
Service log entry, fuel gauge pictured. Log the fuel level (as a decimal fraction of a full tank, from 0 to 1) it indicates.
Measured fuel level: 0.25
